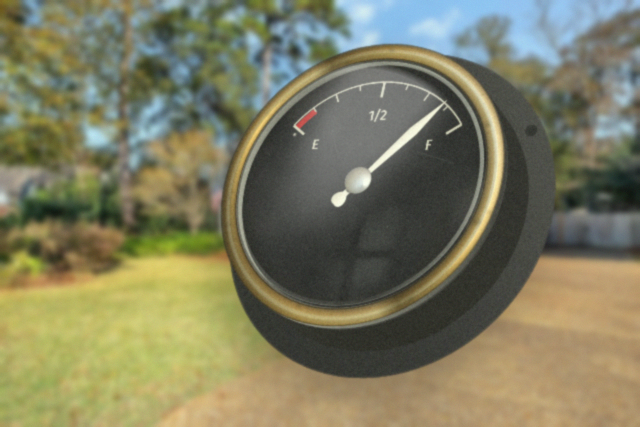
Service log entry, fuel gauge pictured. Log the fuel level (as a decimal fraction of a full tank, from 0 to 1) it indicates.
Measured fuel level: 0.875
